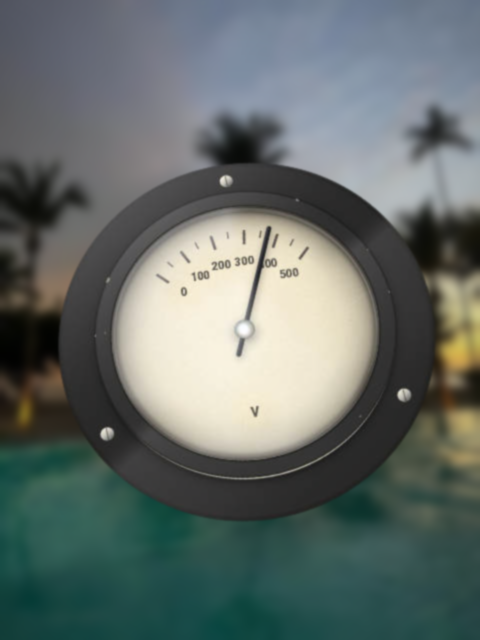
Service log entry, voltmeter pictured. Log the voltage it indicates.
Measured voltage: 375 V
